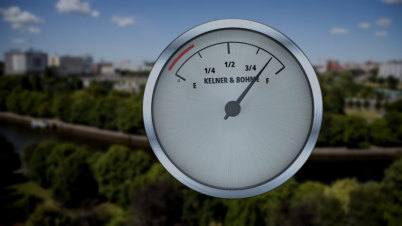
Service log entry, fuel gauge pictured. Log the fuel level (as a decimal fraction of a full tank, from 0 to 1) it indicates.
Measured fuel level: 0.875
